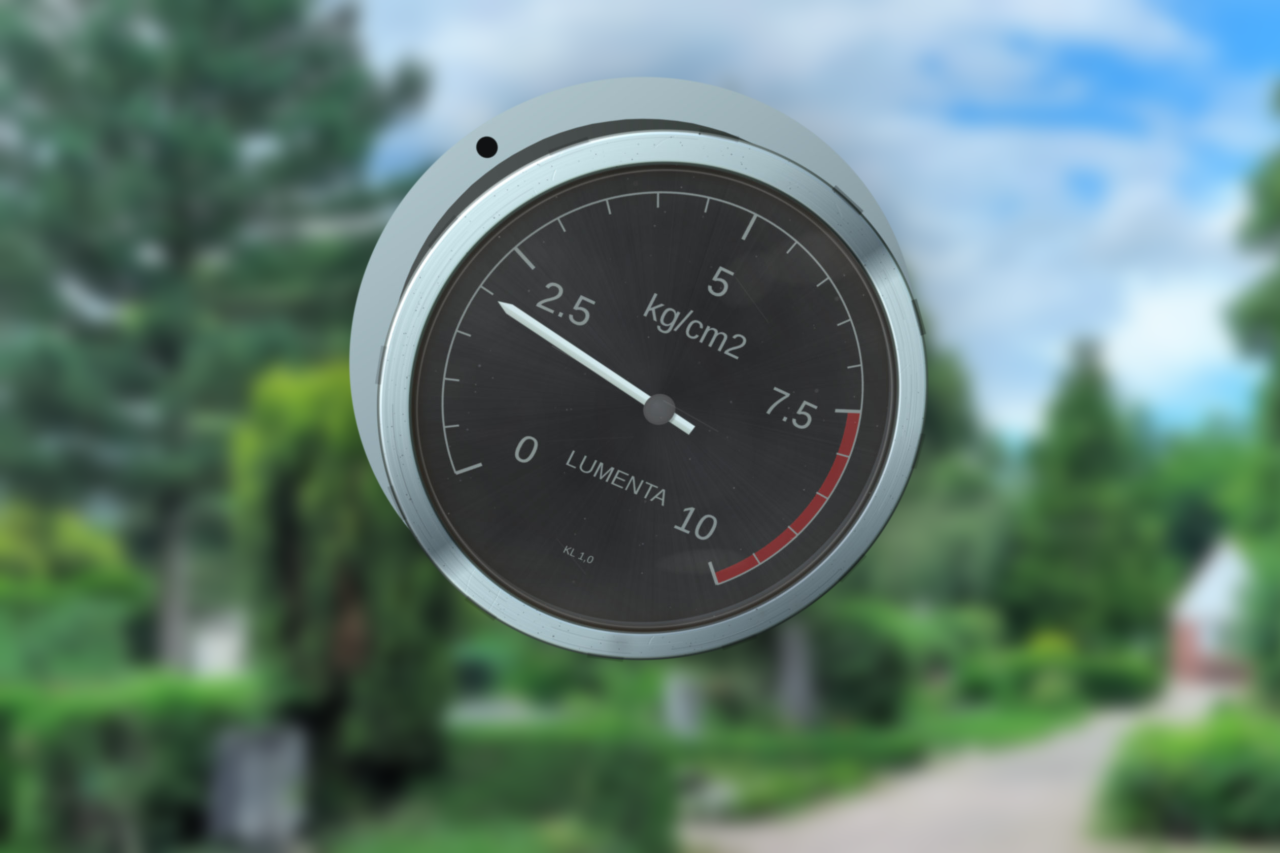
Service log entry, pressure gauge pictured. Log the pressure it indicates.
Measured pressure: 2 kg/cm²
